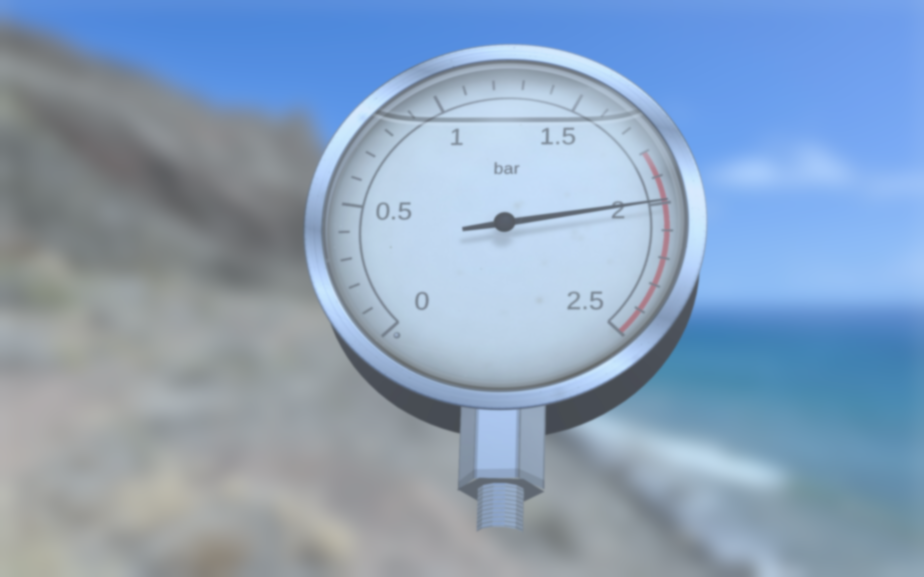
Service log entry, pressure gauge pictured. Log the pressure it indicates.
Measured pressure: 2 bar
